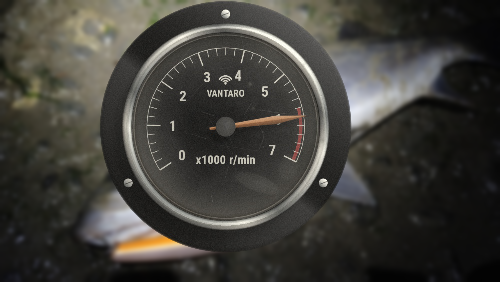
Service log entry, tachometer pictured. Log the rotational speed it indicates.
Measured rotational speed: 6000 rpm
